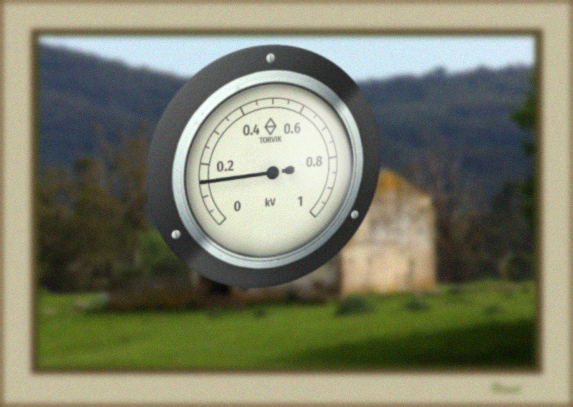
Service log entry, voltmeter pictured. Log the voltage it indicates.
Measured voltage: 0.15 kV
